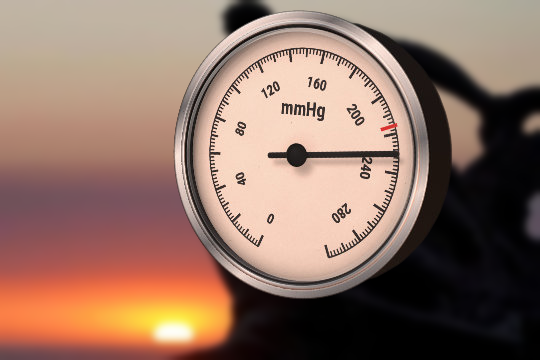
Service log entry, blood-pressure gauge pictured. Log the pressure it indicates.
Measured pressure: 230 mmHg
